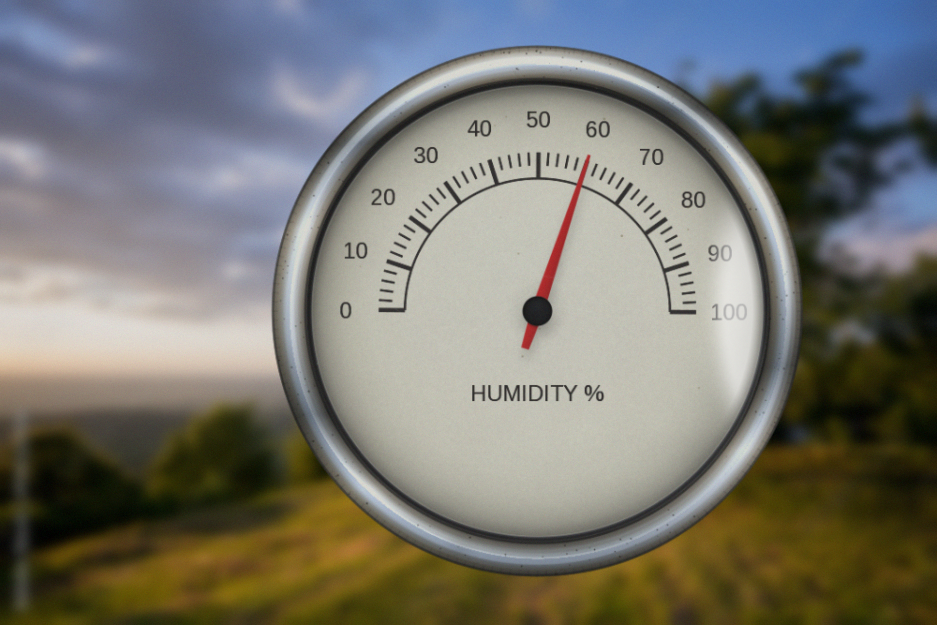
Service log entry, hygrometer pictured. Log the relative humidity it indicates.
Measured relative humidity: 60 %
